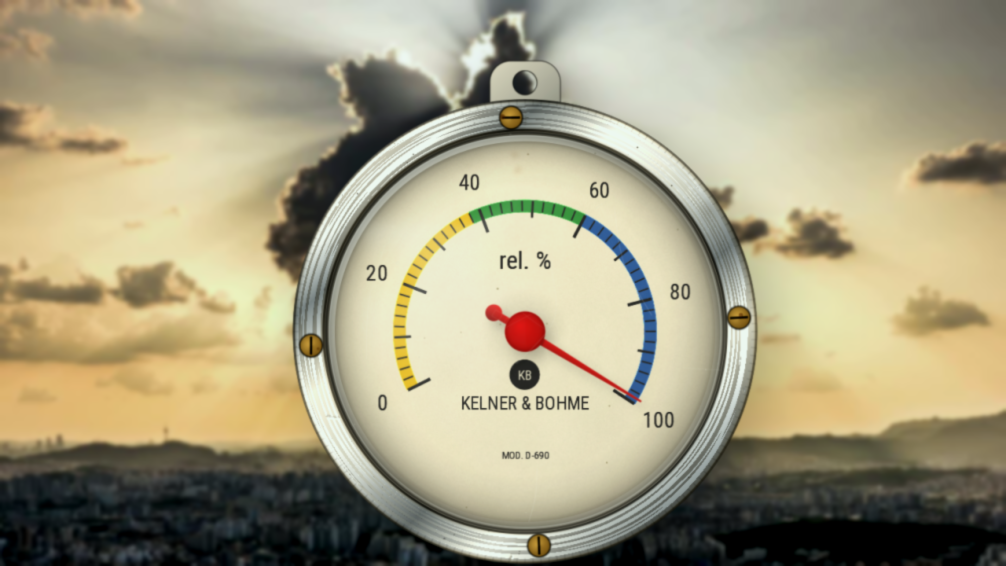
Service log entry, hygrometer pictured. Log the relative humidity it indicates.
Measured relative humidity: 99 %
